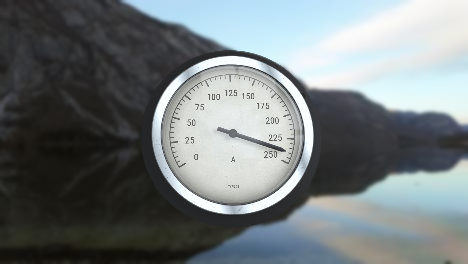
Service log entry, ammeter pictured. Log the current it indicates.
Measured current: 240 A
